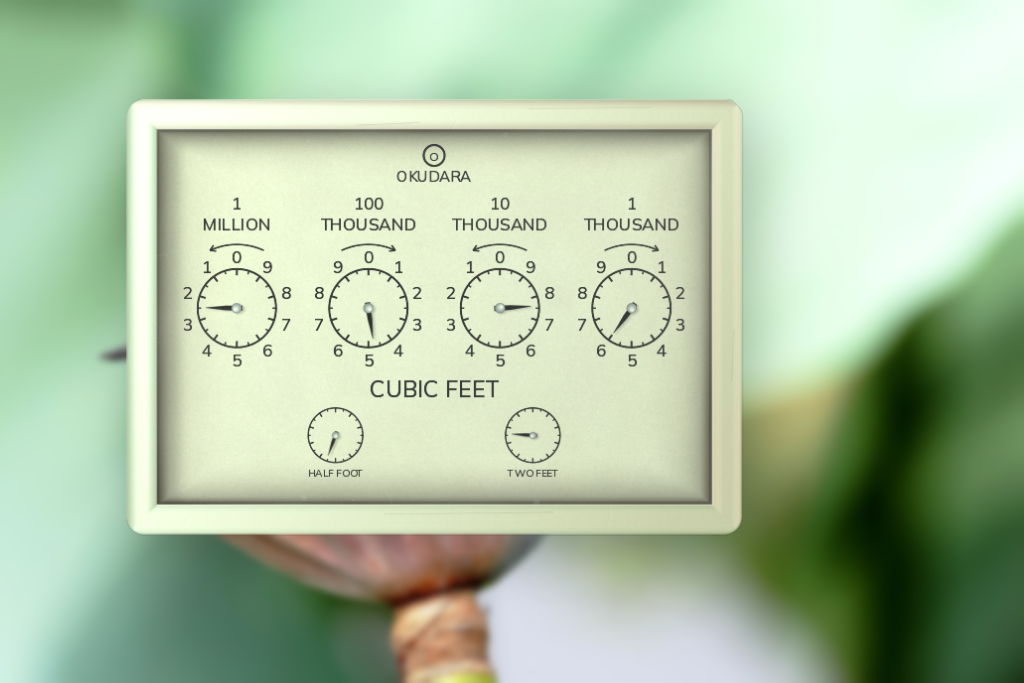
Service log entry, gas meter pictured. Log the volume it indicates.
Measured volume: 247600 ft³
